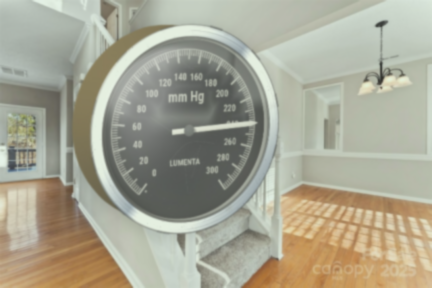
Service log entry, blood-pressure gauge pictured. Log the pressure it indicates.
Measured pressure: 240 mmHg
